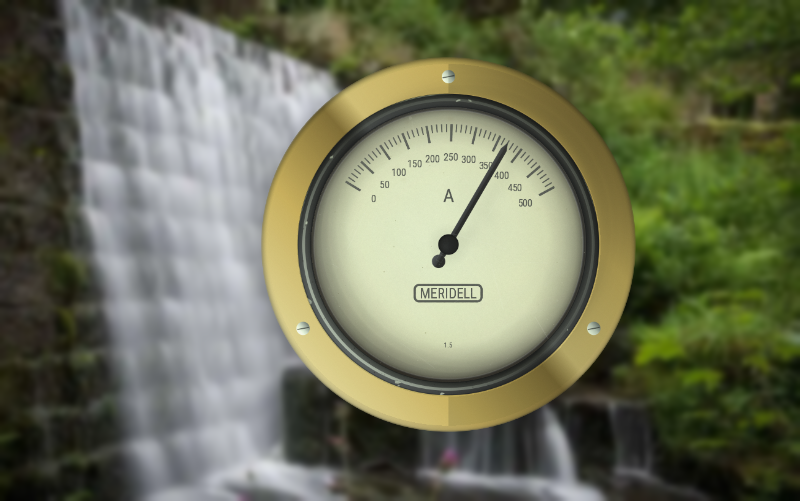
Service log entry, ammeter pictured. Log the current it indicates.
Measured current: 370 A
